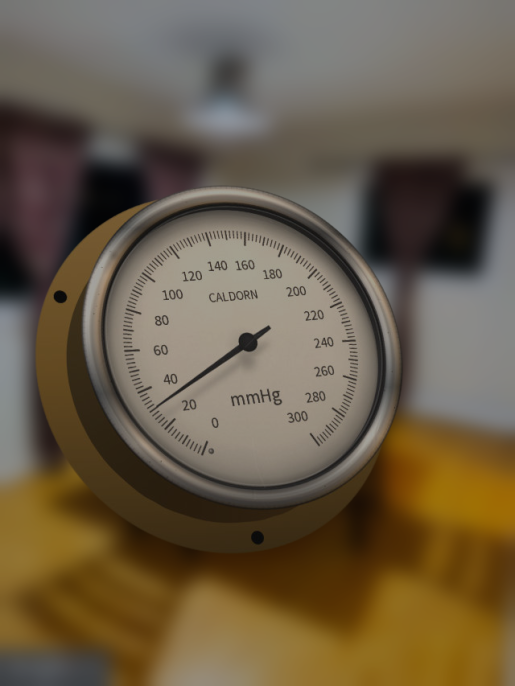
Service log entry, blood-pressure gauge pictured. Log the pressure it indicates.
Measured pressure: 30 mmHg
